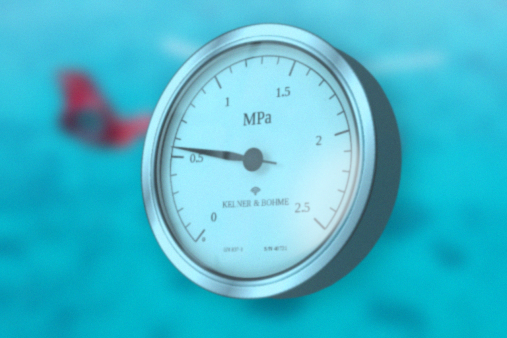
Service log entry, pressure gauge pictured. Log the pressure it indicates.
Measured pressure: 0.55 MPa
